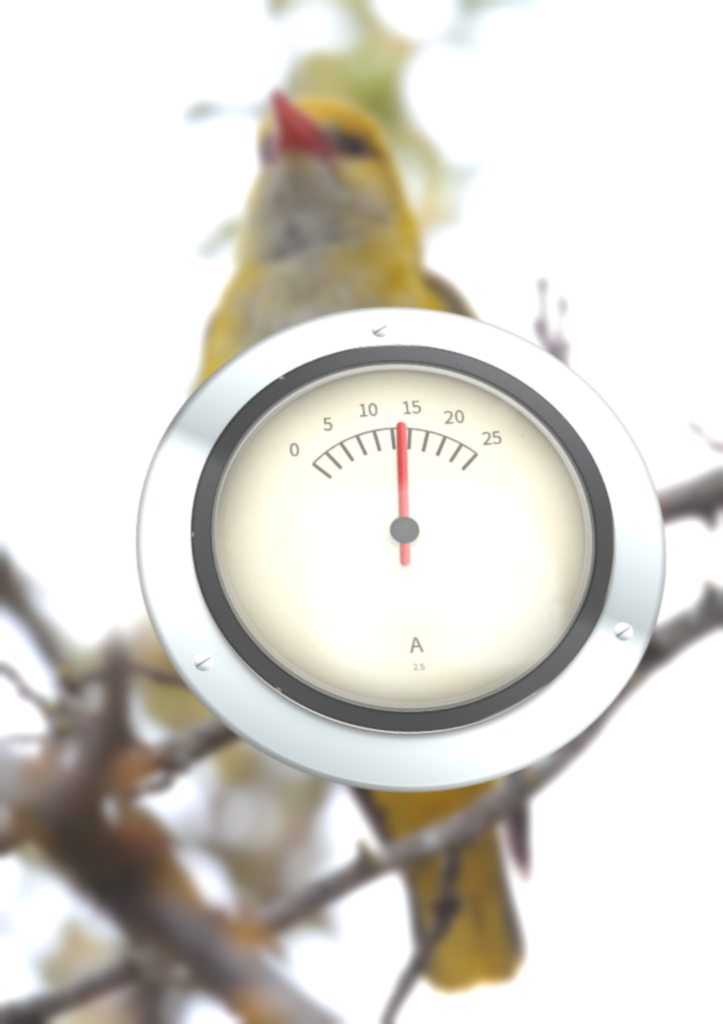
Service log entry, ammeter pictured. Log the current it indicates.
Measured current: 13.75 A
